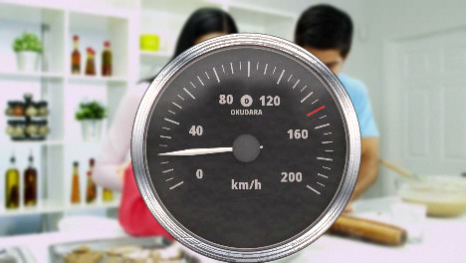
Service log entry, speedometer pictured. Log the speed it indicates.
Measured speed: 20 km/h
